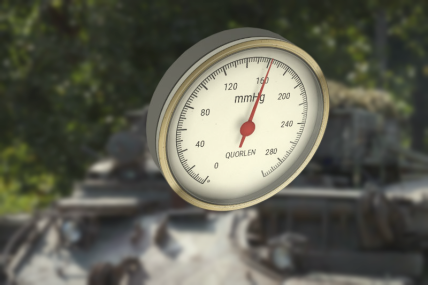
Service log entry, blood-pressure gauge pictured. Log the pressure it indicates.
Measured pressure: 160 mmHg
